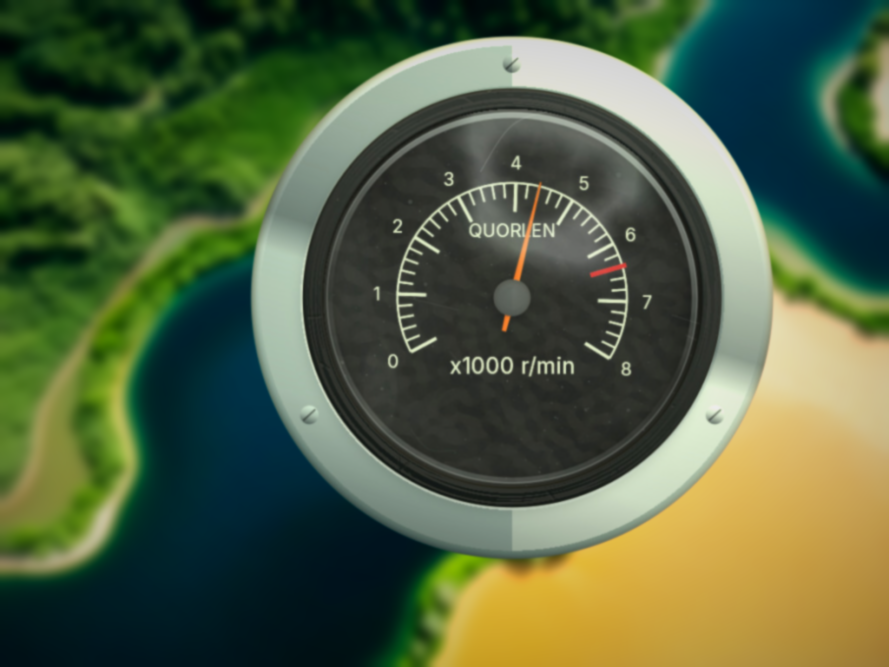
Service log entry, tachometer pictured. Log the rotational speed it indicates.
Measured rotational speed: 4400 rpm
